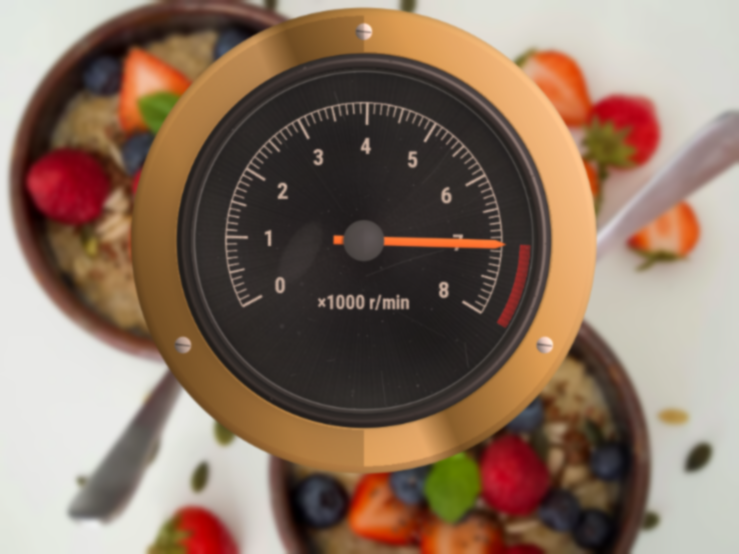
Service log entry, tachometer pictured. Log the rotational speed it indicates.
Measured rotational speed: 7000 rpm
